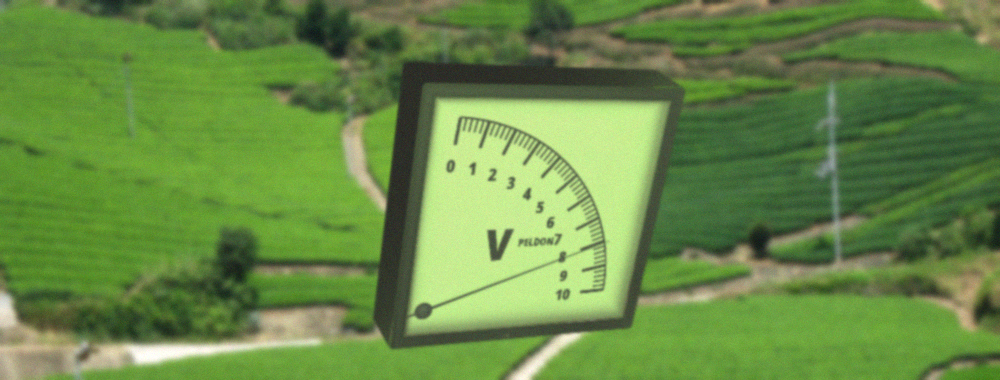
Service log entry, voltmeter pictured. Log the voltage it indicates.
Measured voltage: 8 V
